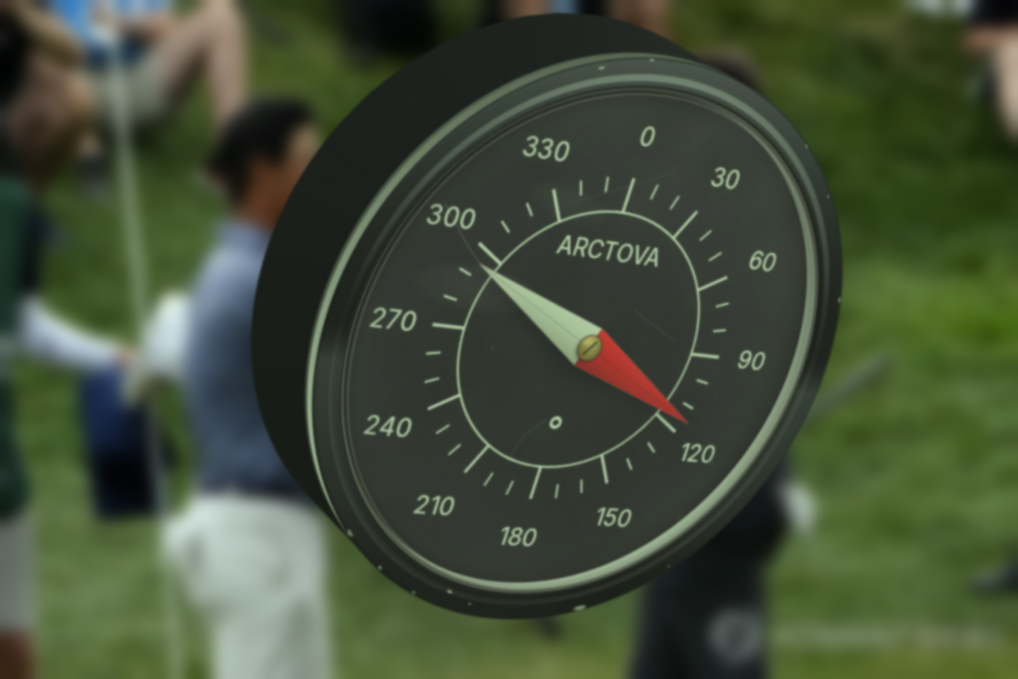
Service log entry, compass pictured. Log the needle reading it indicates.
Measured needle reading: 115 °
